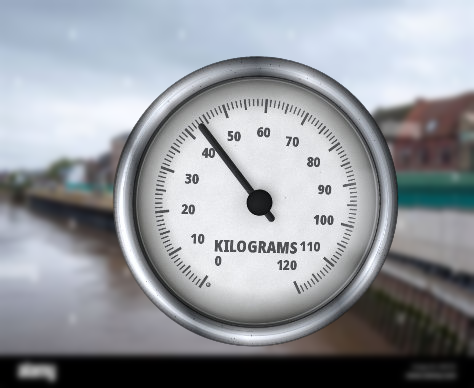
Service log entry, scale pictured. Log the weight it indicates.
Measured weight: 43 kg
